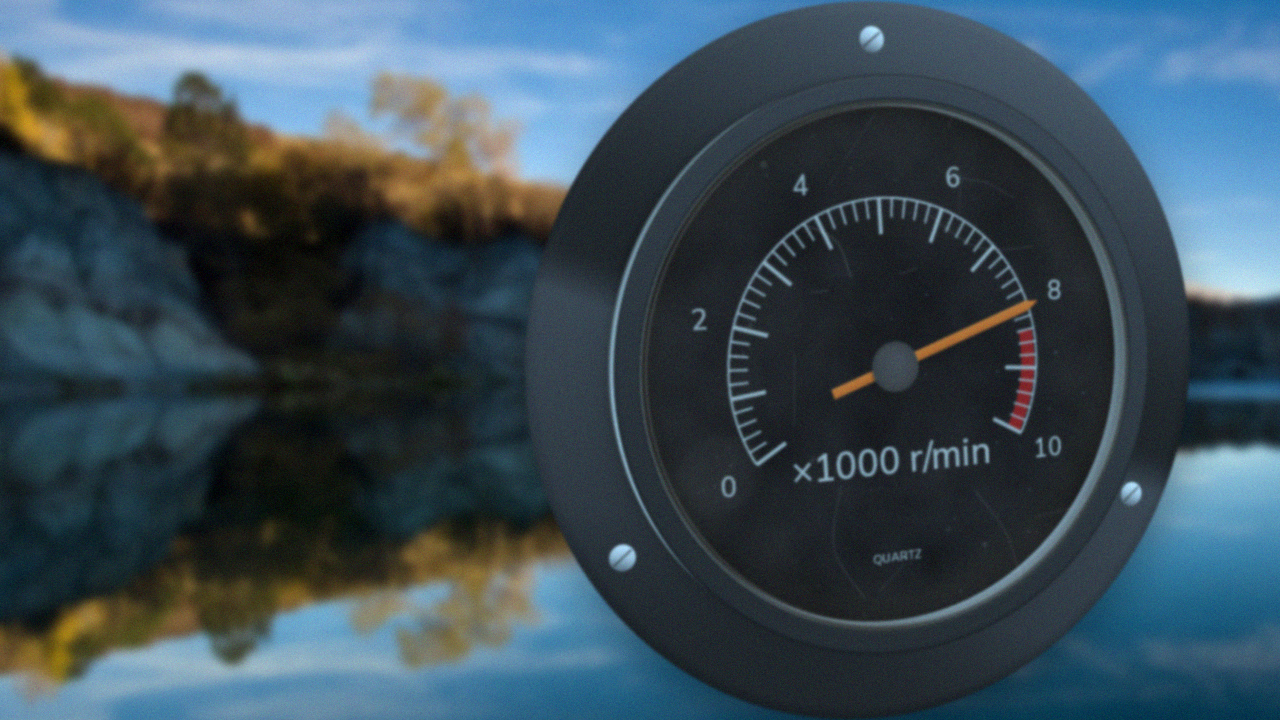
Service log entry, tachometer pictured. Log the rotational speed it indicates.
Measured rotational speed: 8000 rpm
